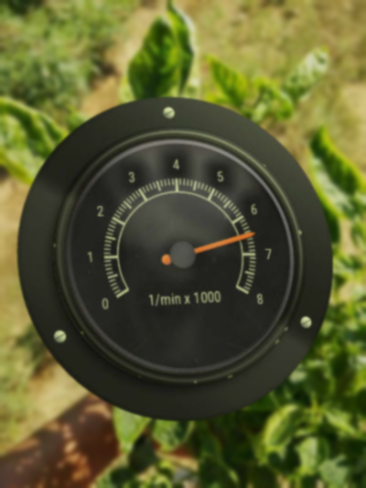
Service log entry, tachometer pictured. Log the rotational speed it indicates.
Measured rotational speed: 6500 rpm
